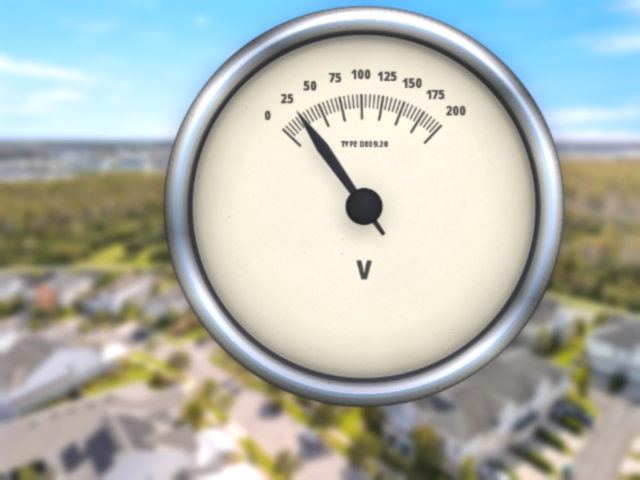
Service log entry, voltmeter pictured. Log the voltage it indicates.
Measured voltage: 25 V
